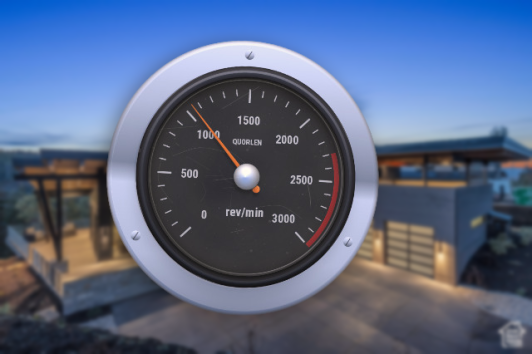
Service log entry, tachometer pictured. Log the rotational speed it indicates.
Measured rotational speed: 1050 rpm
